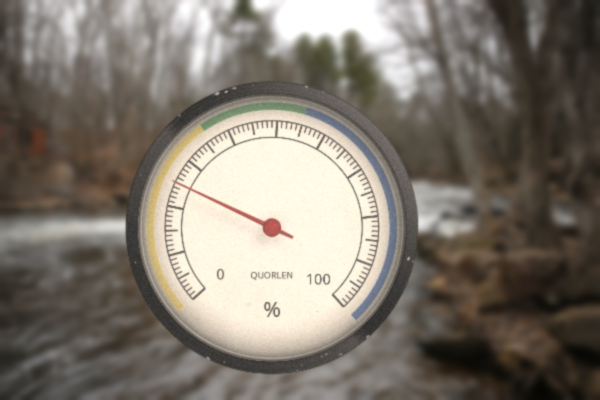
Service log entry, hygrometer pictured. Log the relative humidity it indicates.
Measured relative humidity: 25 %
